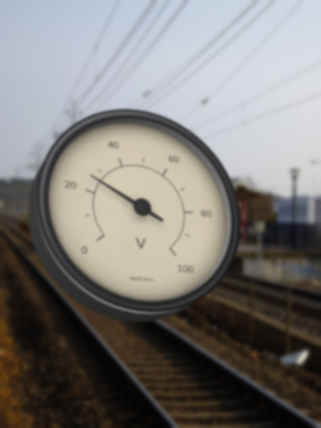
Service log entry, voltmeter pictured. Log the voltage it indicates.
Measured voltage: 25 V
